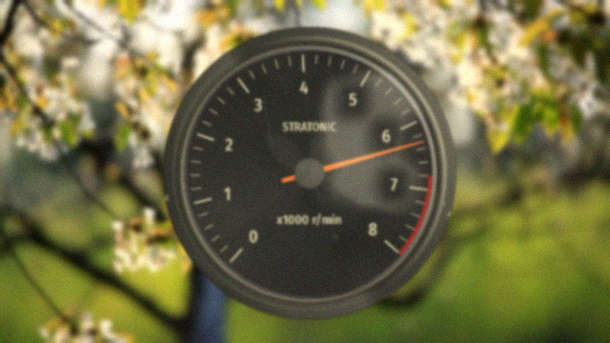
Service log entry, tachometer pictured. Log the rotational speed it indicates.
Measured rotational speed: 6300 rpm
